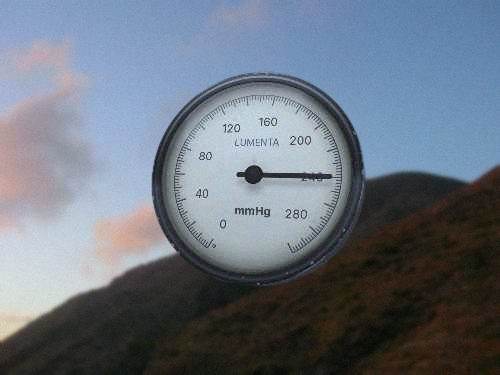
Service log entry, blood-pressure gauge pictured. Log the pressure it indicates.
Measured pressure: 240 mmHg
